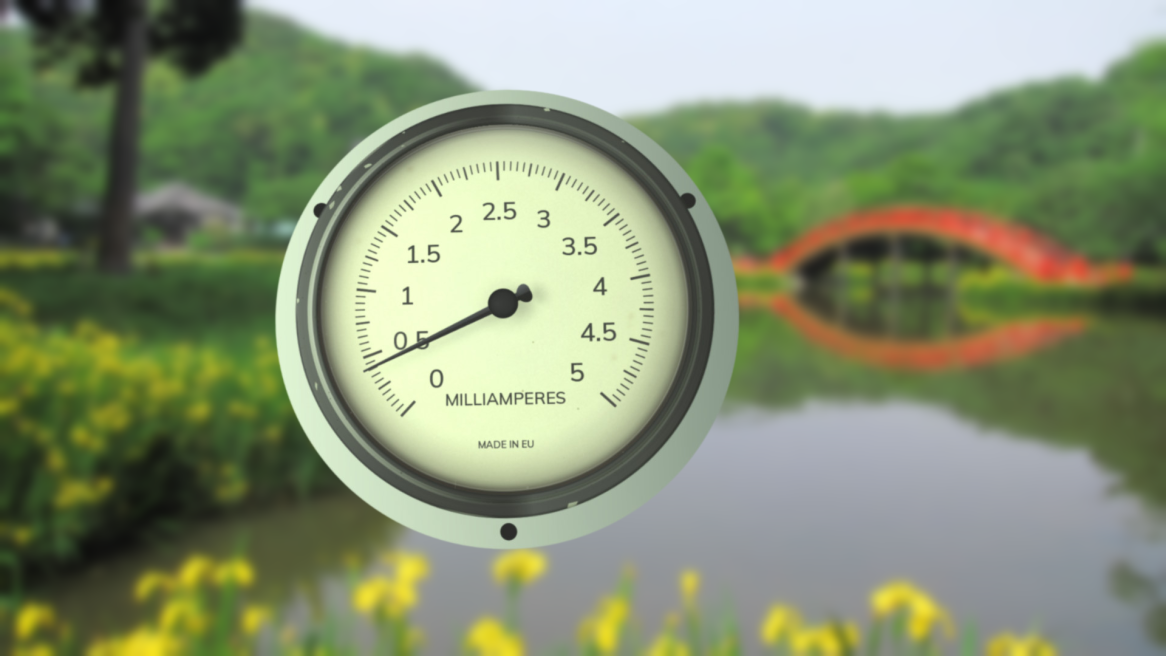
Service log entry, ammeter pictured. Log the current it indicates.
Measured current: 0.4 mA
